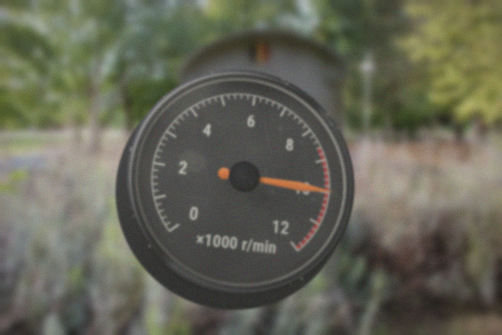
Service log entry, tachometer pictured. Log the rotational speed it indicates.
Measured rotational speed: 10000 rpm
